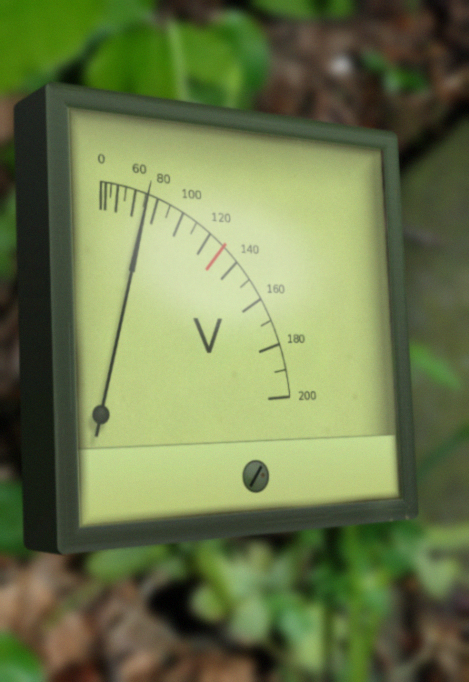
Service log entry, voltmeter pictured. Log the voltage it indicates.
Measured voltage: 70 V
